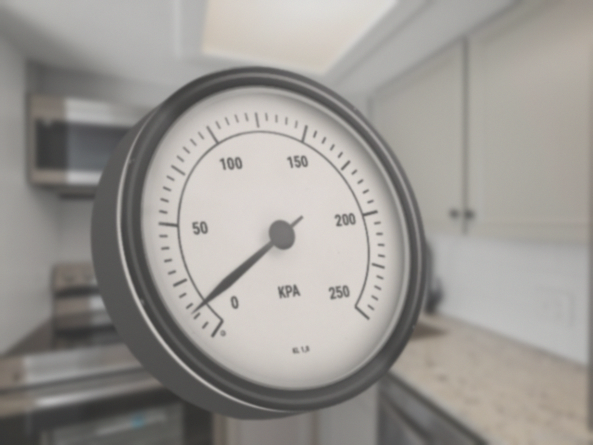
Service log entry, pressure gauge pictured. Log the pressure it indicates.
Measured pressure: 12.5 kPa
